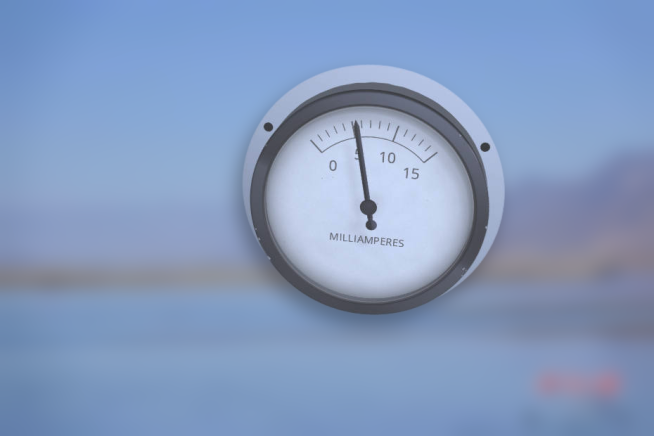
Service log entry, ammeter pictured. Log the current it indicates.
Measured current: 5.5 mA
